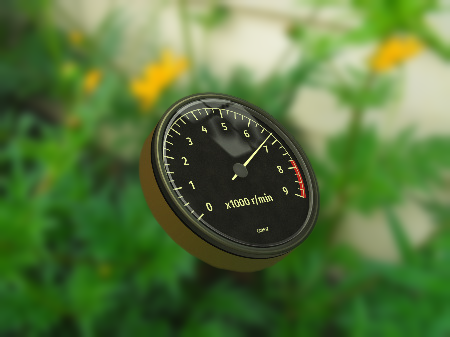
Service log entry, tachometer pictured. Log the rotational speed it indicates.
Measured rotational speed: 6750 rpm
